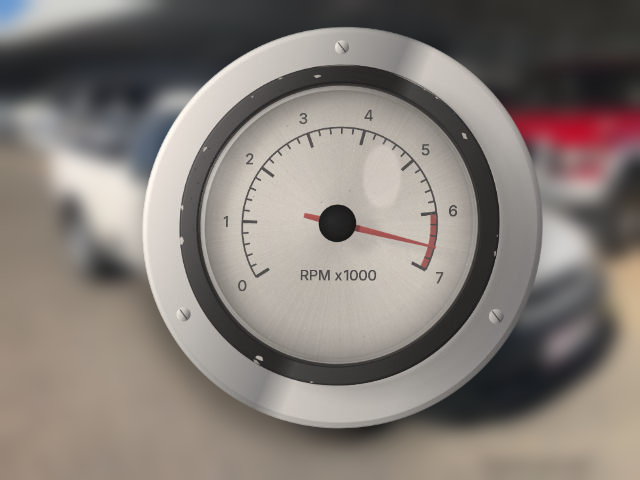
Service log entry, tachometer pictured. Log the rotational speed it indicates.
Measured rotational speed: 6600 rpm
